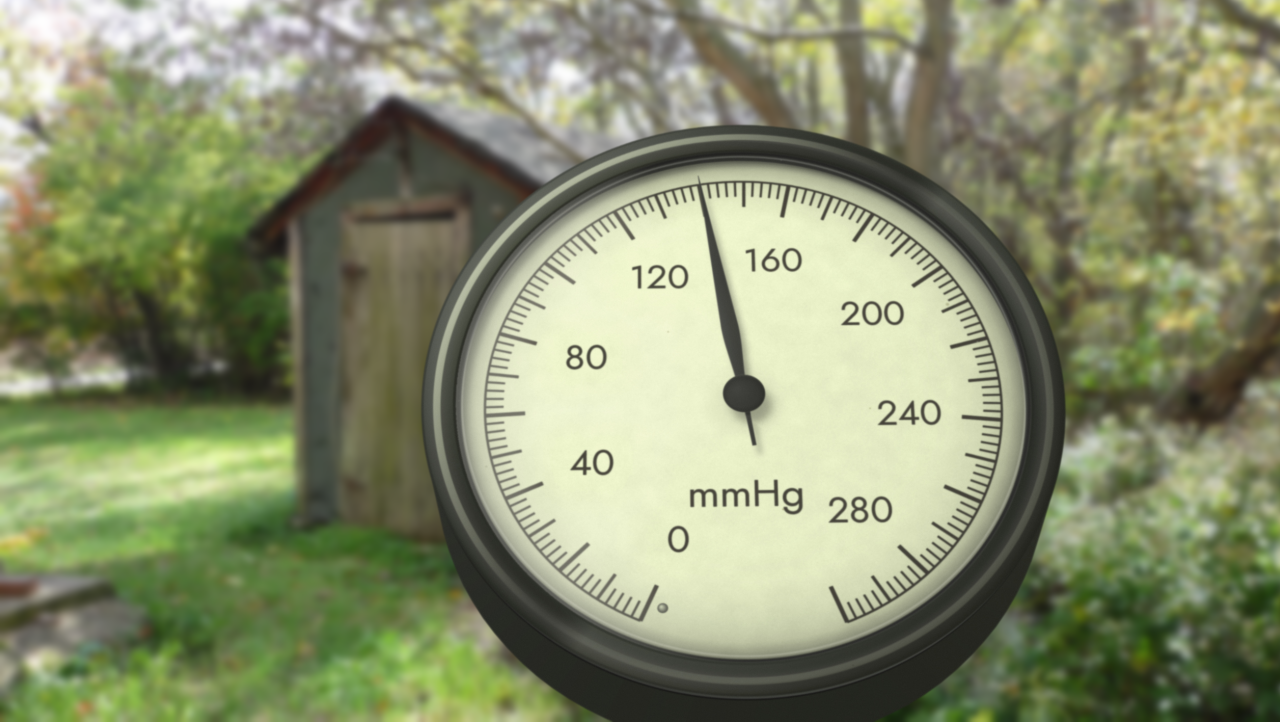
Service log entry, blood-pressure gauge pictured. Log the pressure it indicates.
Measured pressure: 140 mmHg
